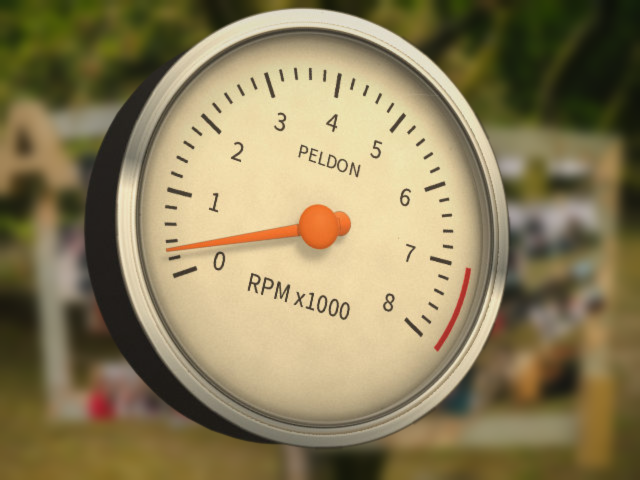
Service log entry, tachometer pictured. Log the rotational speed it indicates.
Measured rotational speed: 300 rpm
